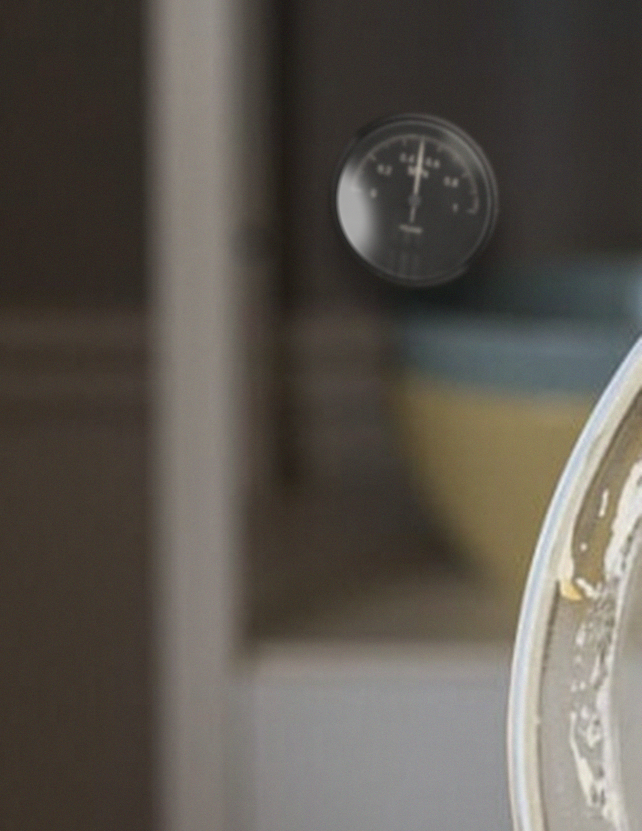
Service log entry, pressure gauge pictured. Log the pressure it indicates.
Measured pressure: 0.5 MPa
